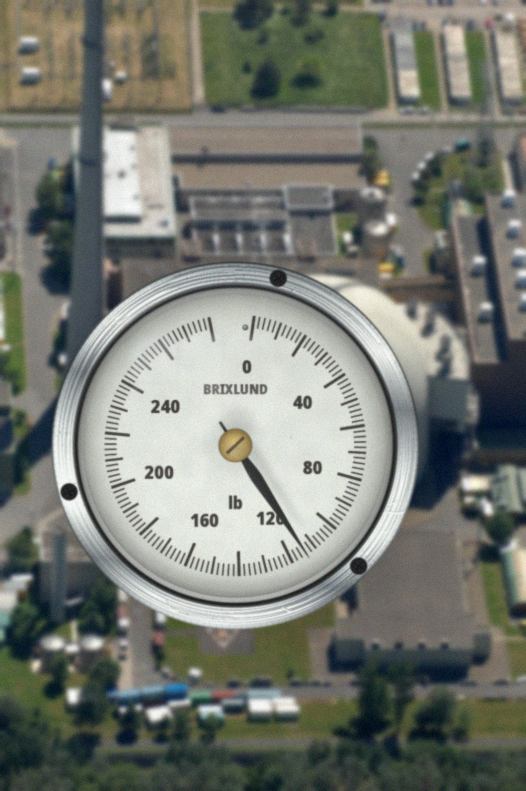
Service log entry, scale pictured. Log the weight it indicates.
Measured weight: 114 lb
